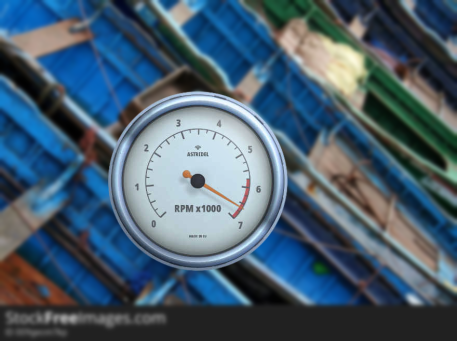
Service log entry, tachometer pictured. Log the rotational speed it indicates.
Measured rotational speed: 6625 rpm
